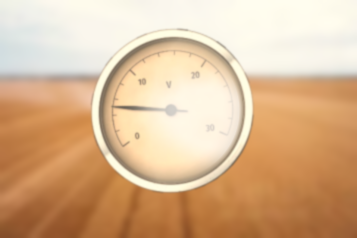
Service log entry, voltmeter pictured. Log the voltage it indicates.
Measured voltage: 5 V
